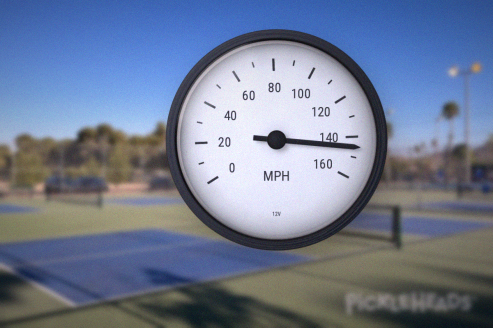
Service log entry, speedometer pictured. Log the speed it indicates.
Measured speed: 145 mph
